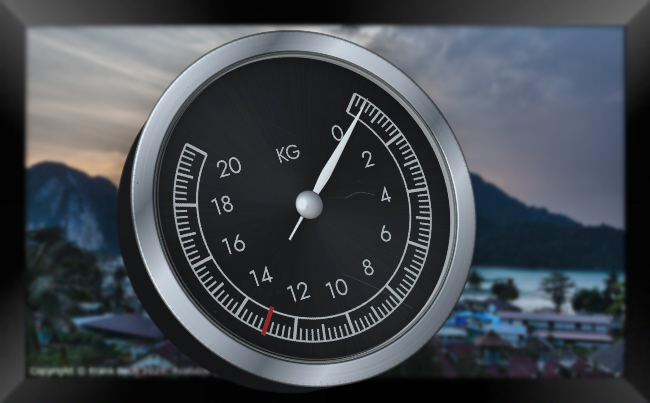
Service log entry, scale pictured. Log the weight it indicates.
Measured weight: 0.4 kg
